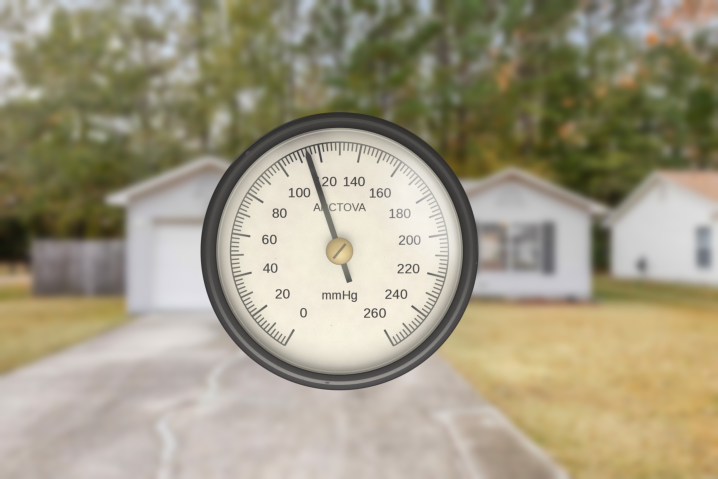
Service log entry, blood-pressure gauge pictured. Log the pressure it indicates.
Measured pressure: 114 mmHg
